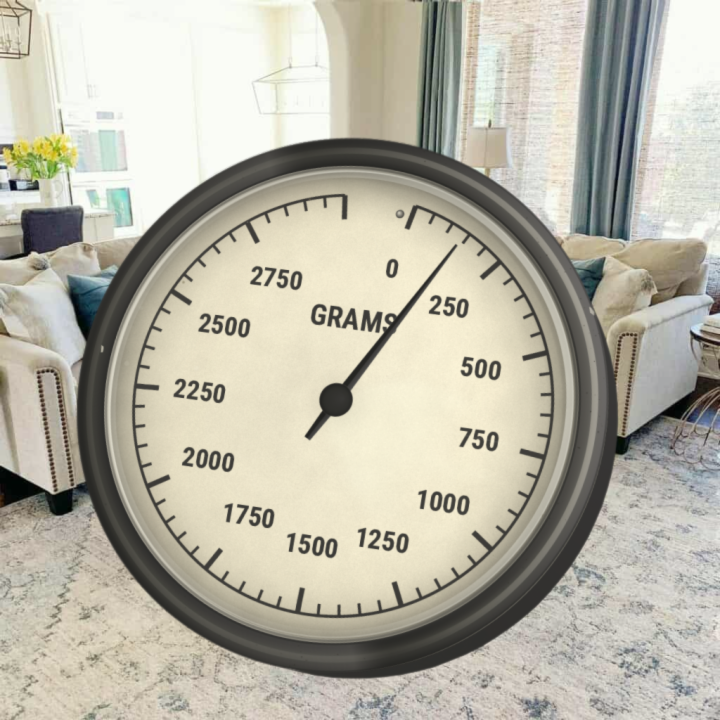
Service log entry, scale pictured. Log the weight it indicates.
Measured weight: 150 g
